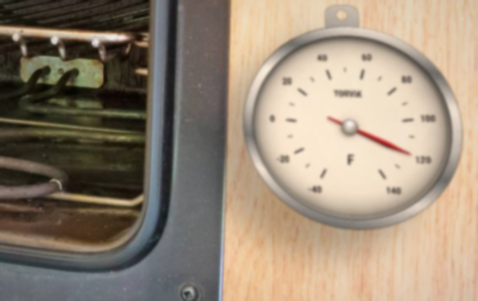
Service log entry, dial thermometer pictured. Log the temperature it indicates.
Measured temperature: 120 °F
